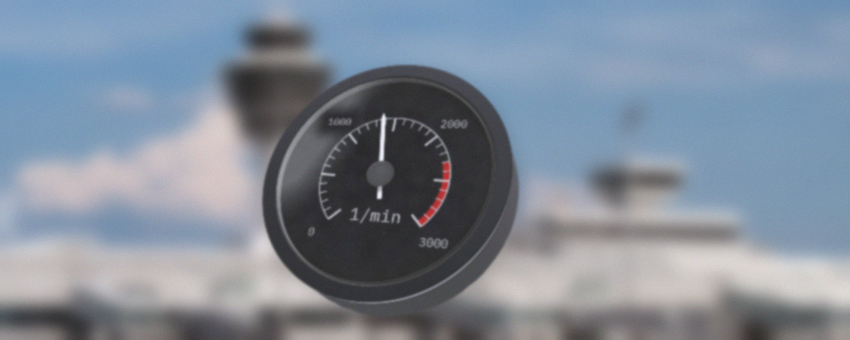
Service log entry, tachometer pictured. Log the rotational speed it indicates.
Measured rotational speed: 1400 rpm
